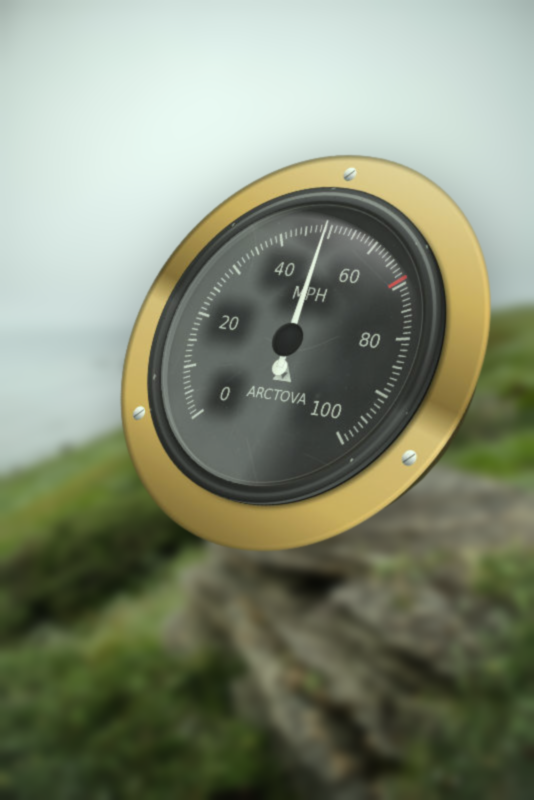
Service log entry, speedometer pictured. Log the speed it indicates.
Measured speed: 50 mph
